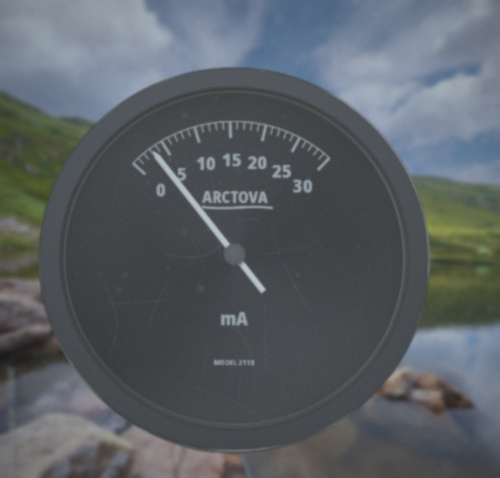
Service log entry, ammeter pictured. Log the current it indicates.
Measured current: 3 mA
